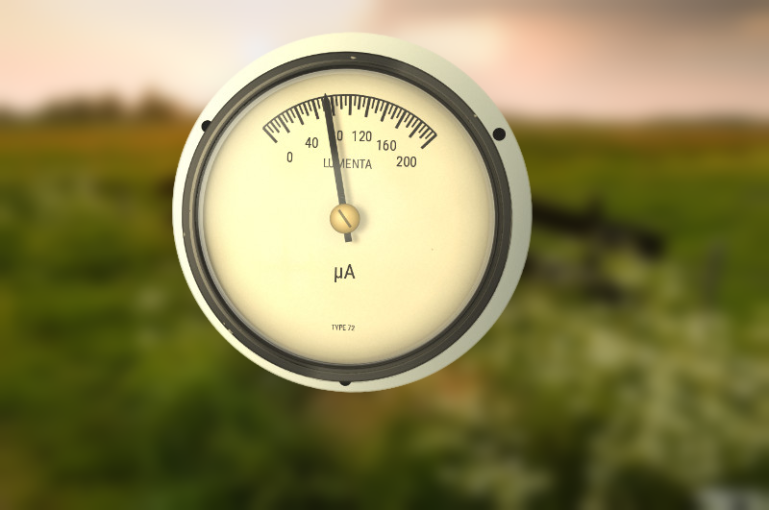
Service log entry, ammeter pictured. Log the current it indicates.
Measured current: 75 µA
